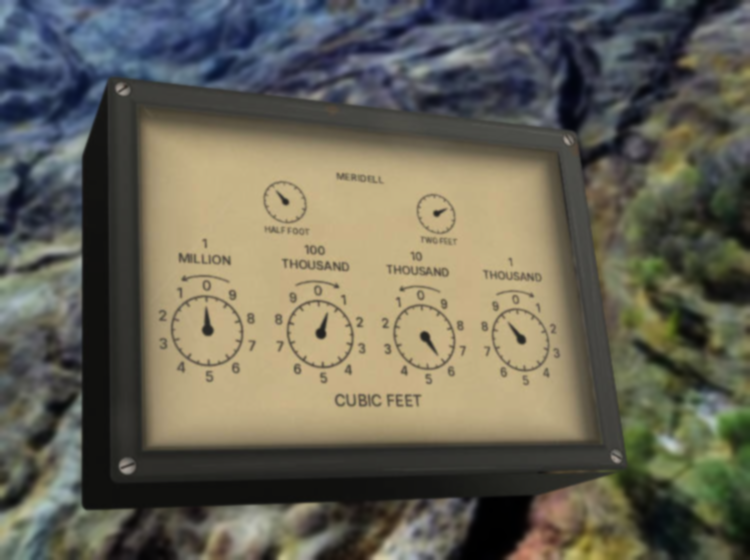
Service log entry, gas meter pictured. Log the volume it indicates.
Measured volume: 5900 ft³
